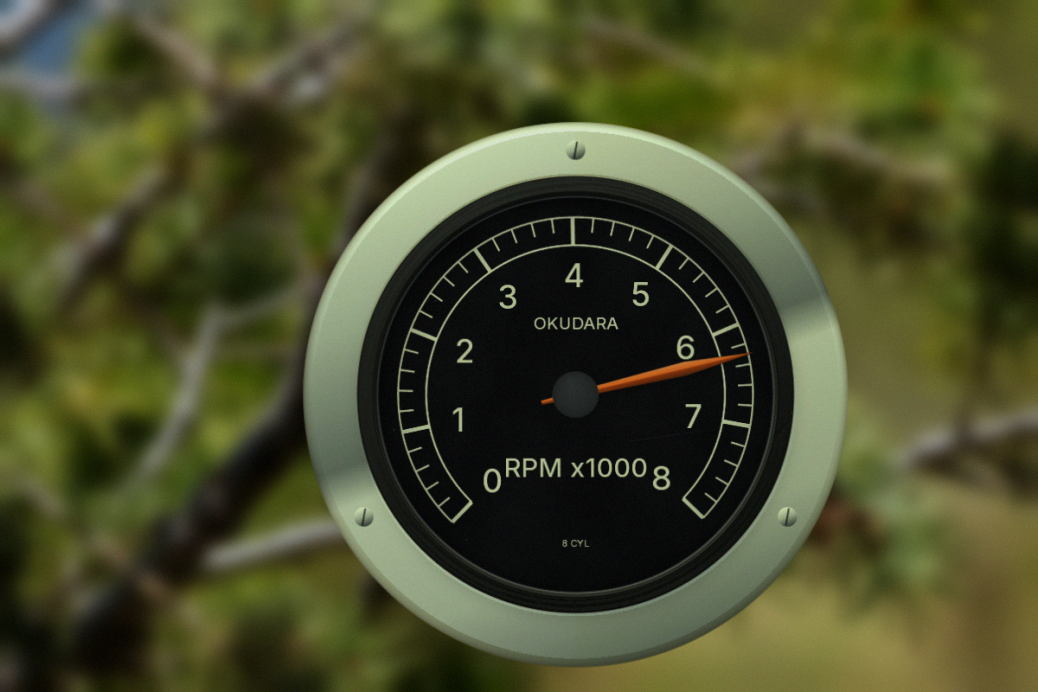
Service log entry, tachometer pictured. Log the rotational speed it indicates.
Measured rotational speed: 6300 rpm
